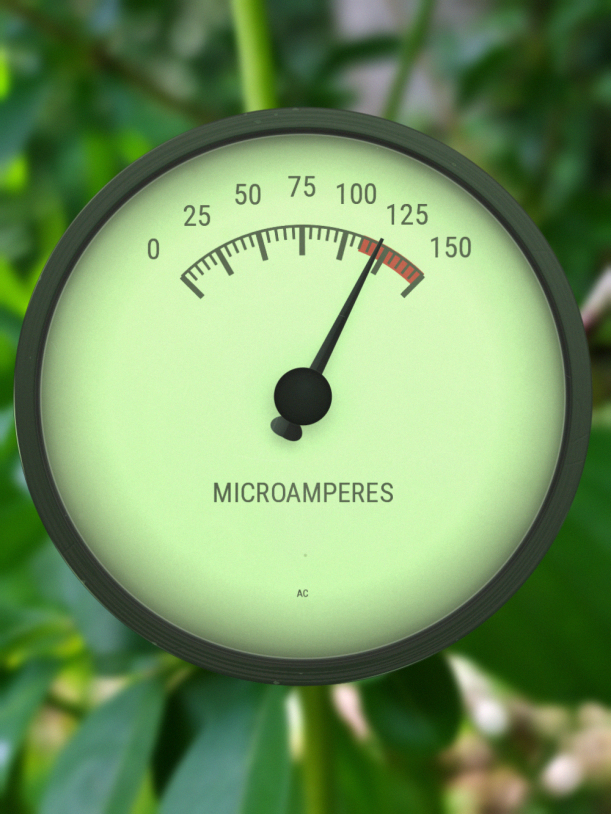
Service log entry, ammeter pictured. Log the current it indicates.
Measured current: 120 µA
